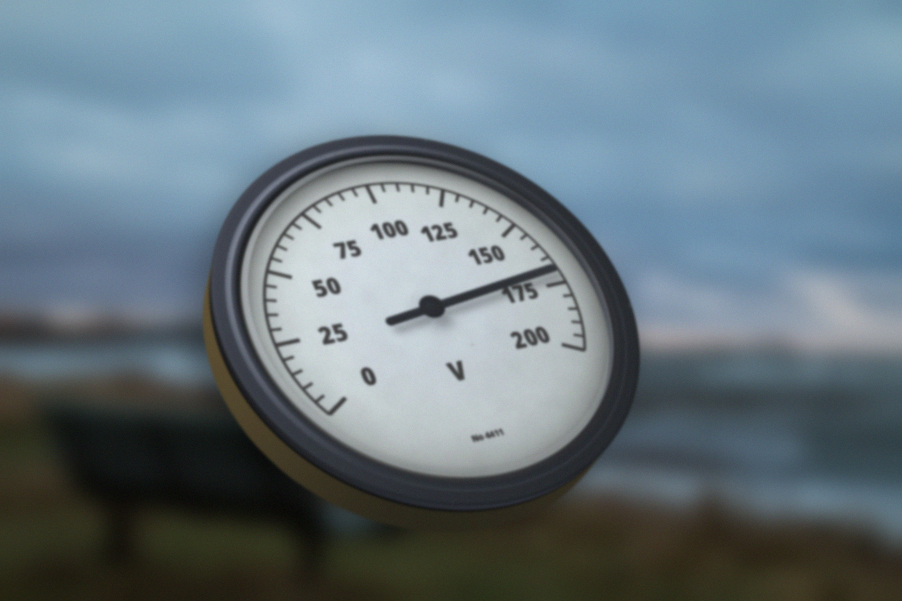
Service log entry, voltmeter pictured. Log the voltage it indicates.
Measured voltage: 170 V
